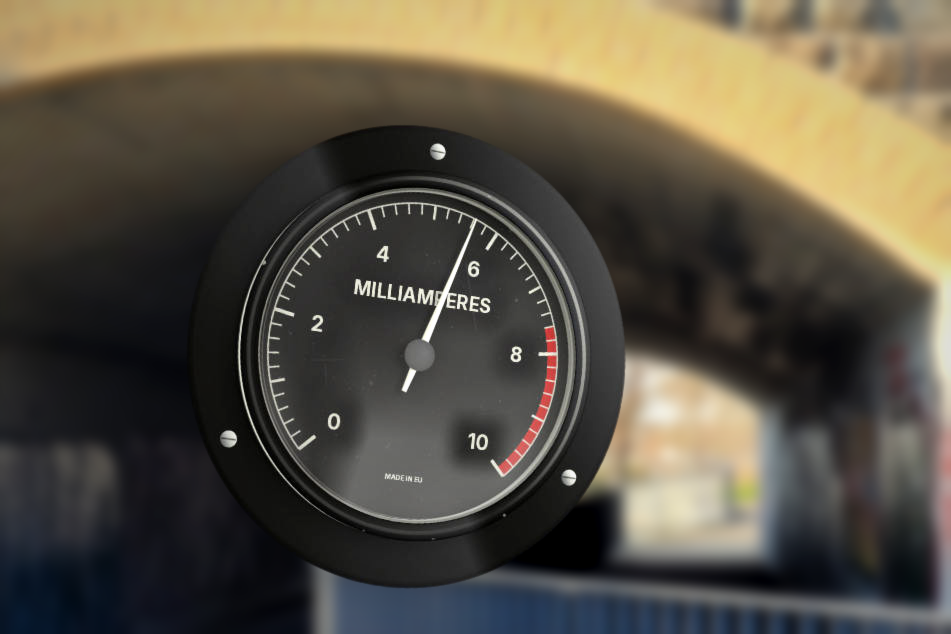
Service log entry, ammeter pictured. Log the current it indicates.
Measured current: 5.6 mA
